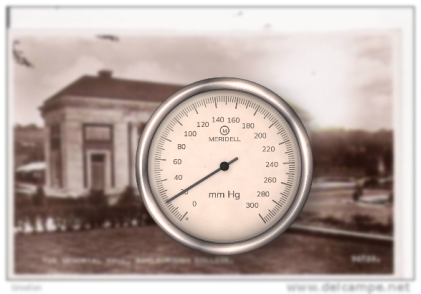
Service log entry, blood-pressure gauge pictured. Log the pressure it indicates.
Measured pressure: 20 mmHg
